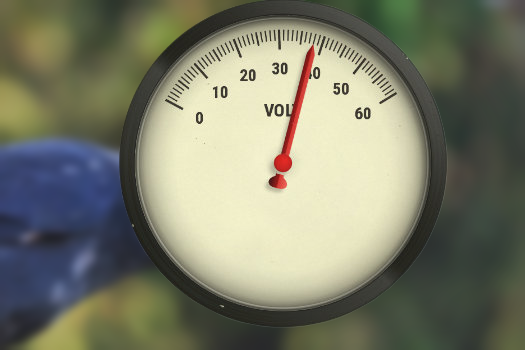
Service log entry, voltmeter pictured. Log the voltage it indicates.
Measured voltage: 38 V
